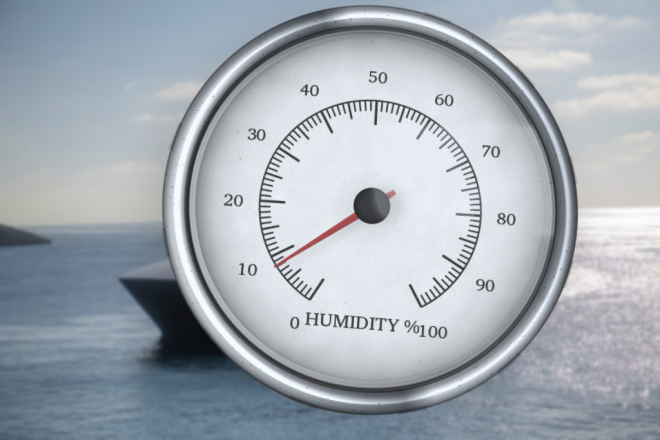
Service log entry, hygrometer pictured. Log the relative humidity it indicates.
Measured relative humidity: 8 %
